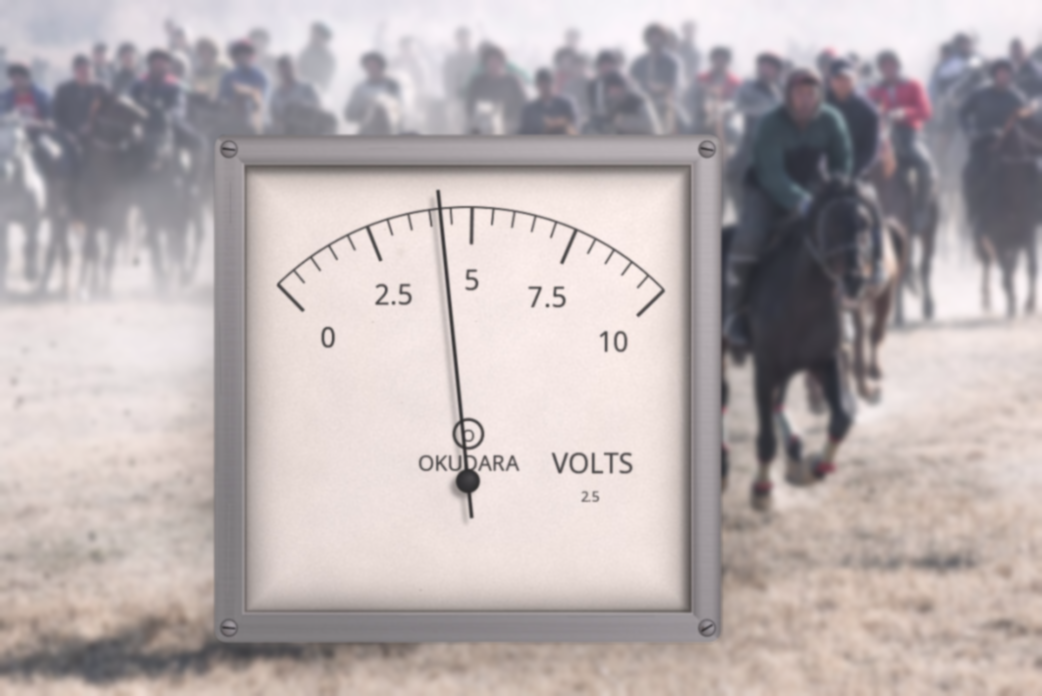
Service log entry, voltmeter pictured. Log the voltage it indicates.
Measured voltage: 4.25 V
